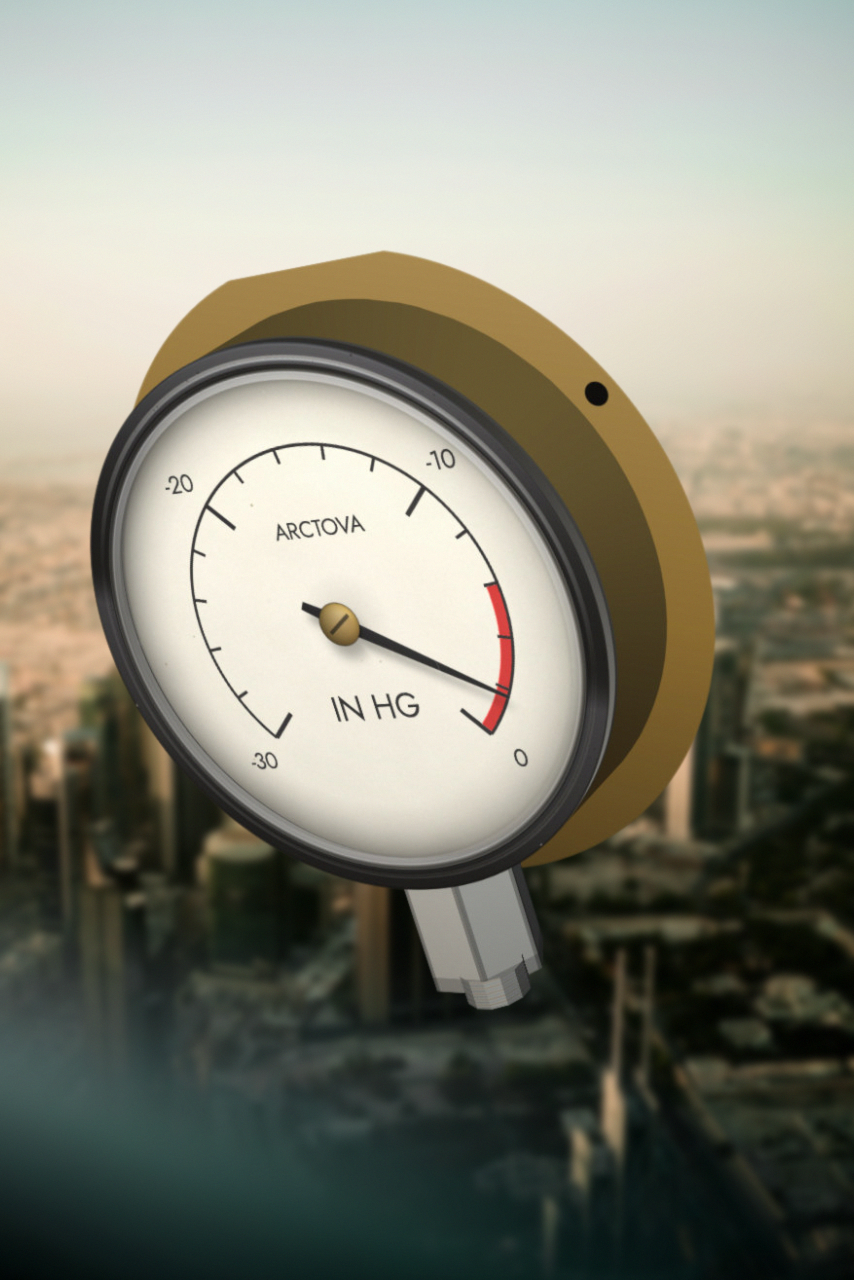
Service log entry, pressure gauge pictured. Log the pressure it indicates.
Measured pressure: -2 inHg
